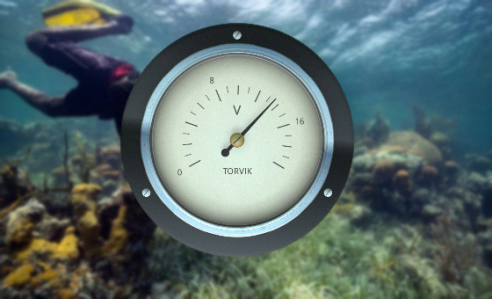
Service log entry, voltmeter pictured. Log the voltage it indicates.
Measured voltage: 13.5 V
